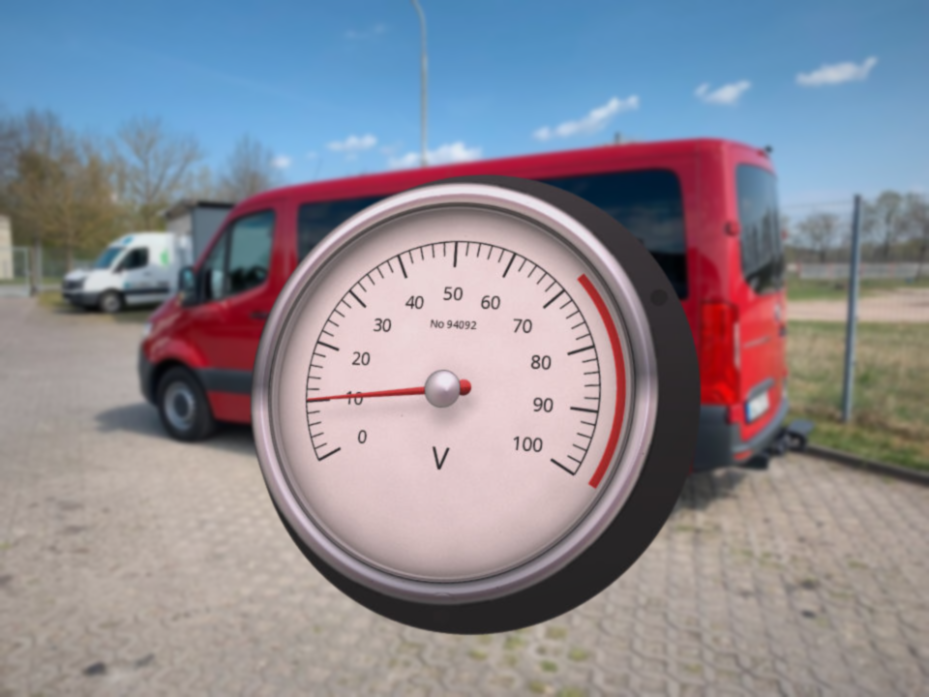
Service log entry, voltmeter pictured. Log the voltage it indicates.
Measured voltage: 10 V
